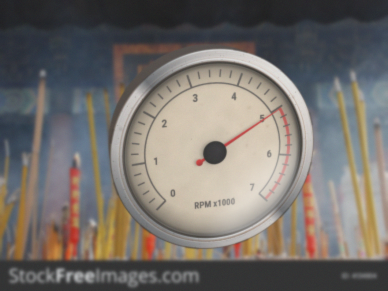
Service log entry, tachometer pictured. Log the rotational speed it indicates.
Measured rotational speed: 5000 rpm
